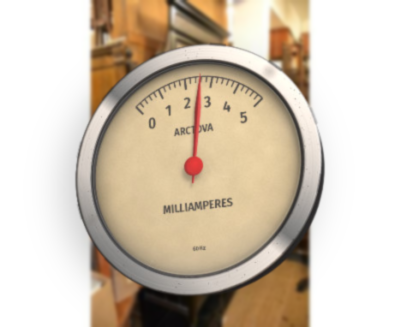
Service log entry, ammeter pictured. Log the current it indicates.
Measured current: 2.6 mA
